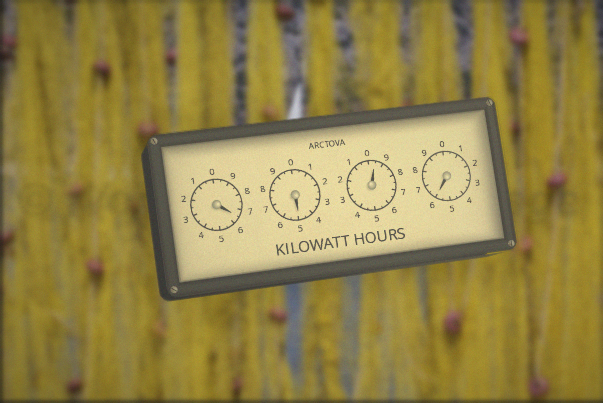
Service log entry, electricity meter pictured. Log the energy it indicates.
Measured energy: 6496 kWh
